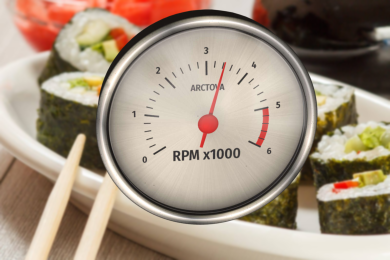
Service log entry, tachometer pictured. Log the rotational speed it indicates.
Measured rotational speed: 3400 rpm
